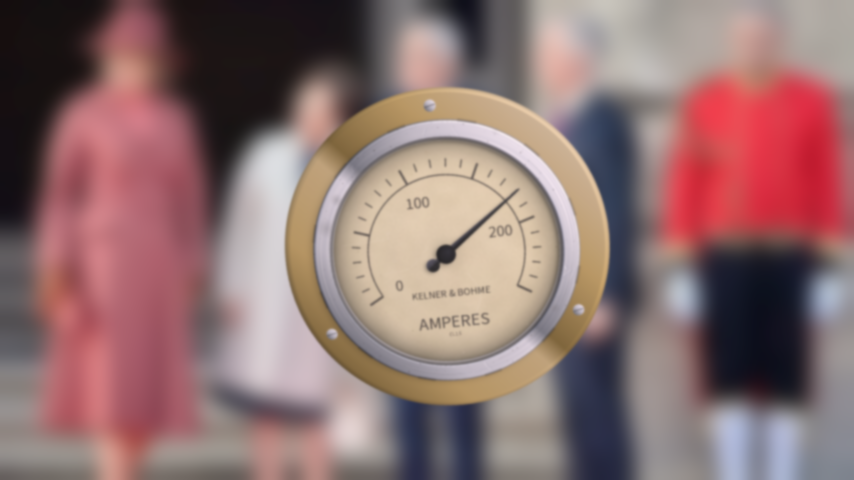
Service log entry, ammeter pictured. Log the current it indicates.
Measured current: 180 A
